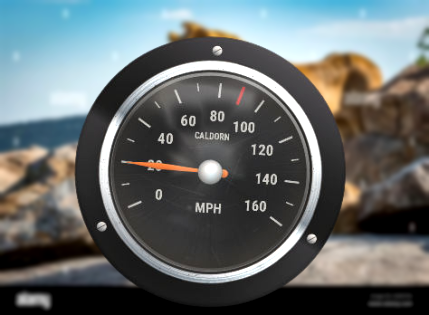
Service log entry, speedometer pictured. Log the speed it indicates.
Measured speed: 20 mph
